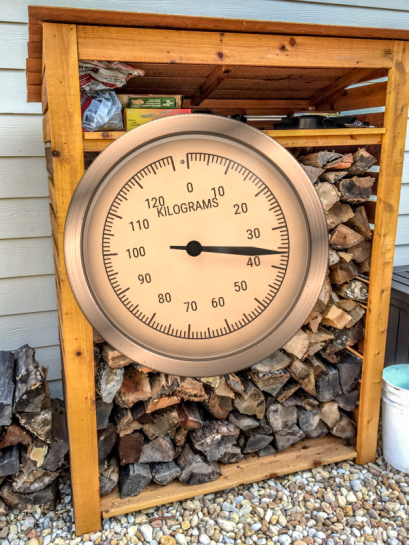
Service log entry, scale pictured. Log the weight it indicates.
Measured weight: 36 kg
